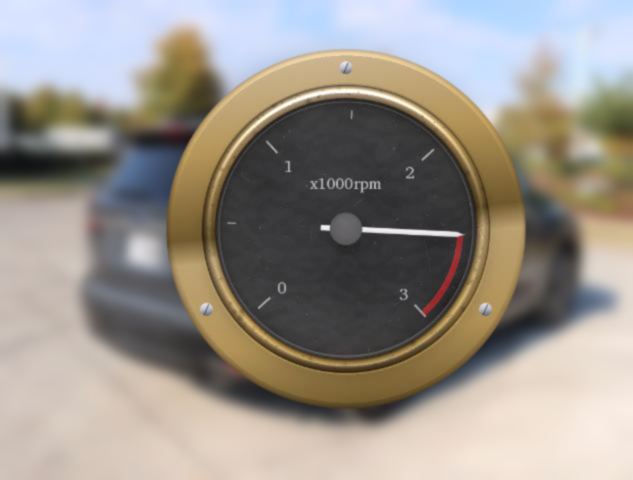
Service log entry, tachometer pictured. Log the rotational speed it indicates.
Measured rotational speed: 2500 rpm
